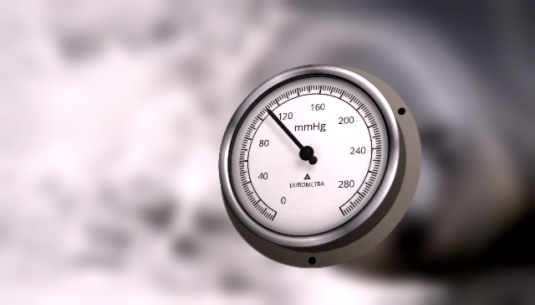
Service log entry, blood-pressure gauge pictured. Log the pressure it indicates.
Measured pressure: 110 mmHg
